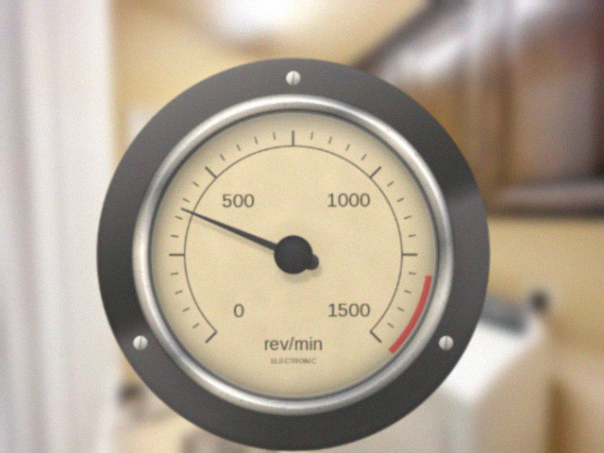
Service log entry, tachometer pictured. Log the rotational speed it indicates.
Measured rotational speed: 375 rpm
